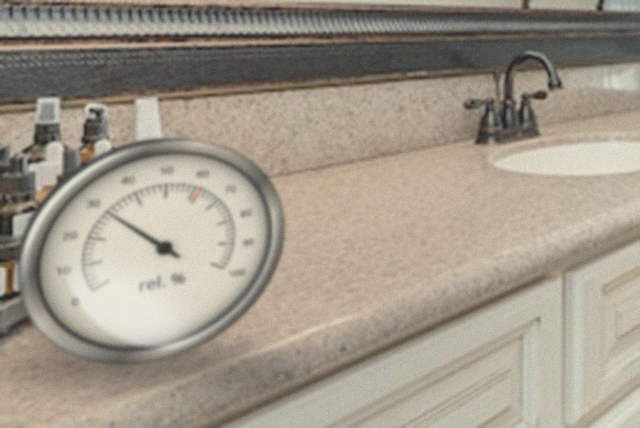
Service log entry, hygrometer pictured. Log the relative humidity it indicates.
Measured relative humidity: 30 %
